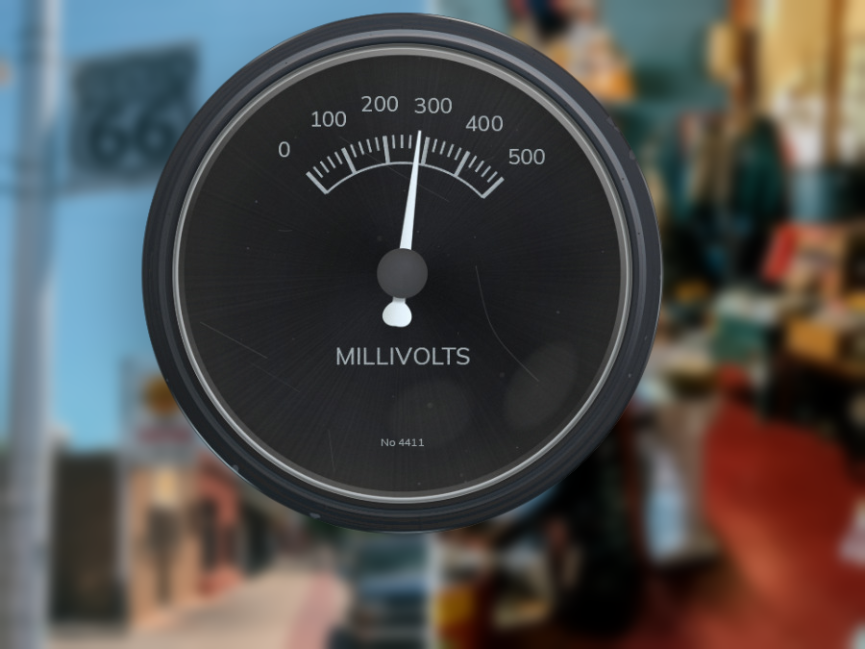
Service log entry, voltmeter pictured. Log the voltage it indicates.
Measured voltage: 280 mV
